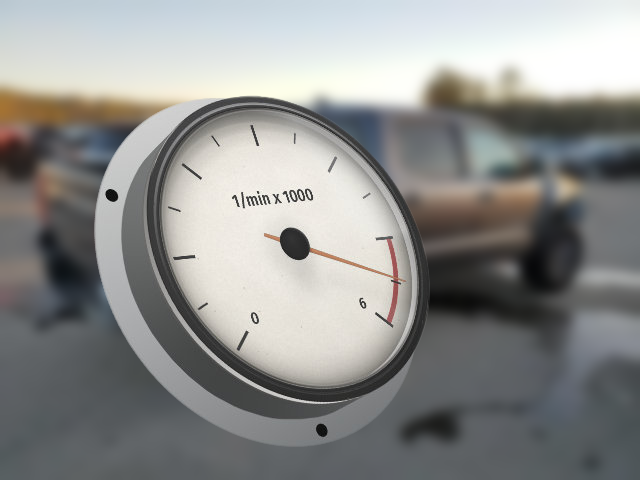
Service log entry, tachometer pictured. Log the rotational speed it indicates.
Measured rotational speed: 5500 rpm
